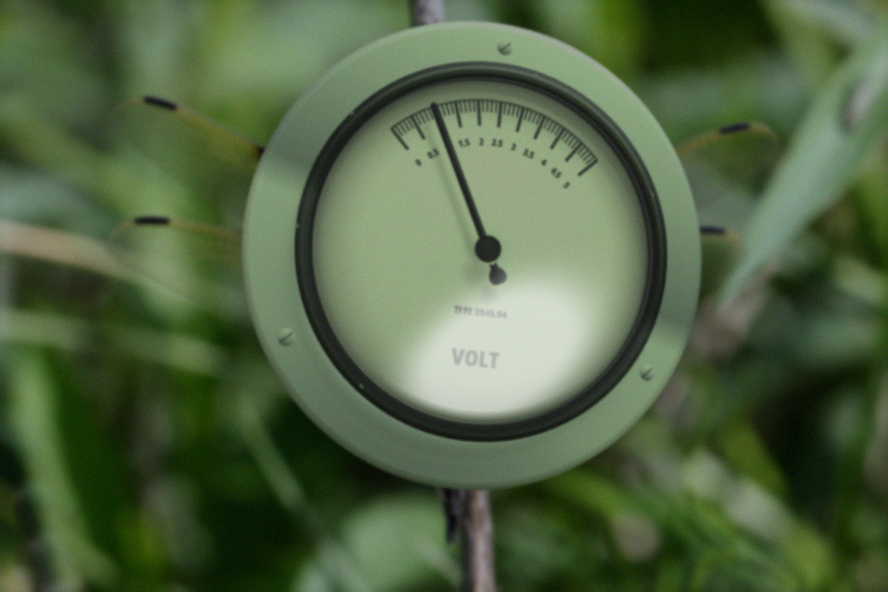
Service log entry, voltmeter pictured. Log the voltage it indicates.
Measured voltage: 1 V
